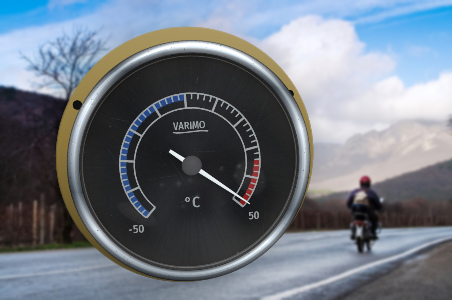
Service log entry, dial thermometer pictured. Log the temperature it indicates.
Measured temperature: 48 °C
